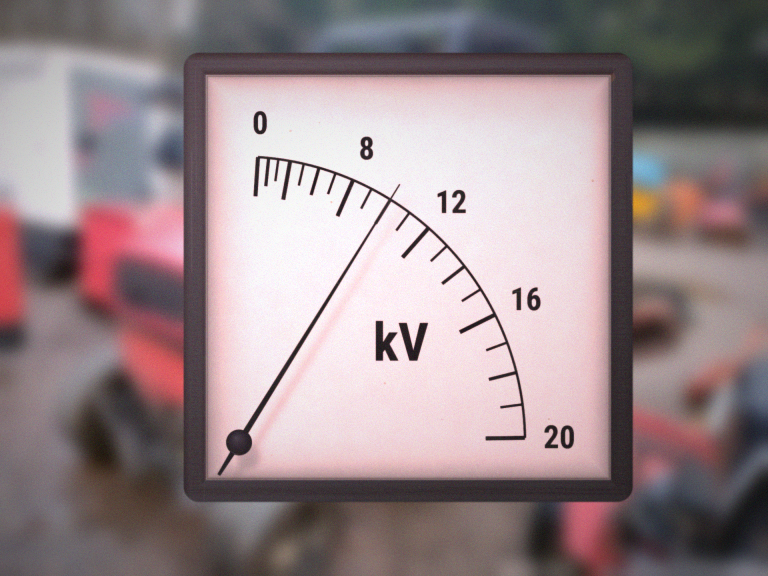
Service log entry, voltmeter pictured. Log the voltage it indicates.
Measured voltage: 10 kV
